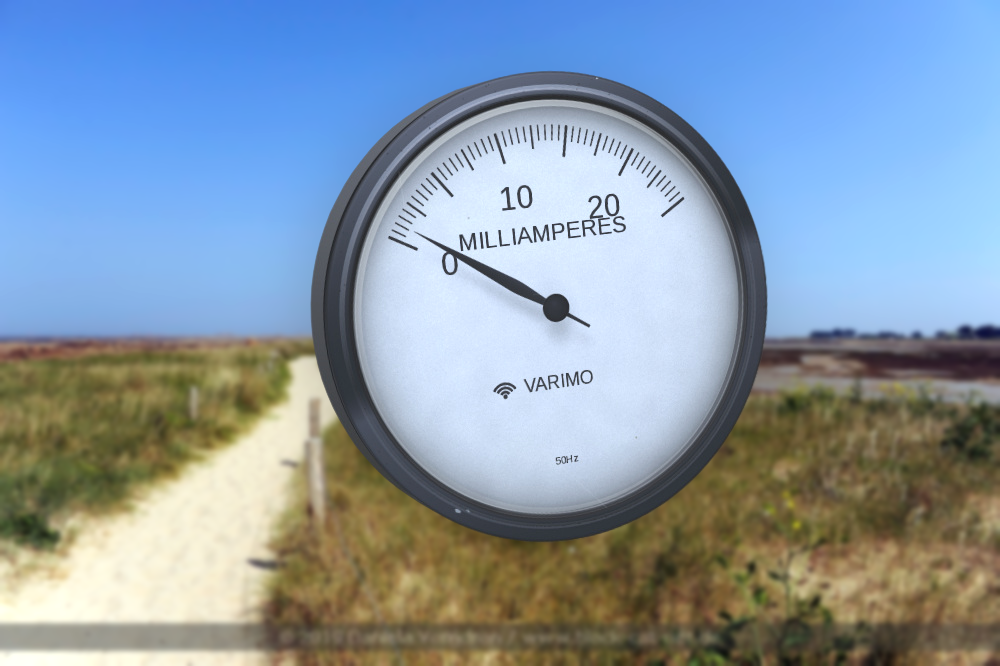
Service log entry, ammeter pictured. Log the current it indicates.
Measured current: 1 mA
